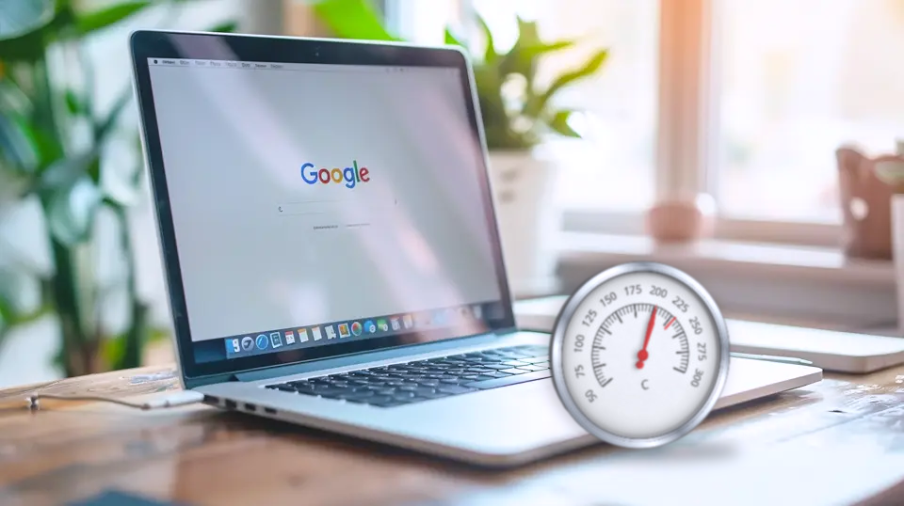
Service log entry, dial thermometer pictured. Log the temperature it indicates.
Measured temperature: 200 °C
